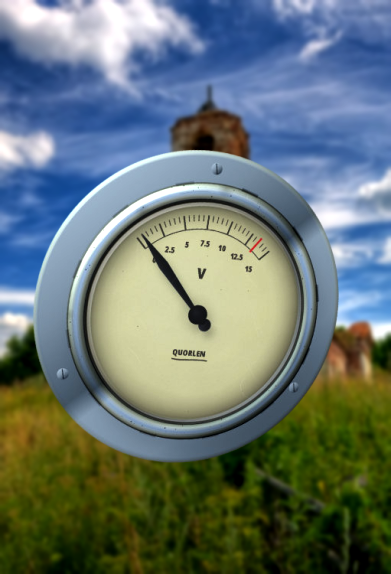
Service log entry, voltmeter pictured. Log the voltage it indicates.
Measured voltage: 0.5 V
